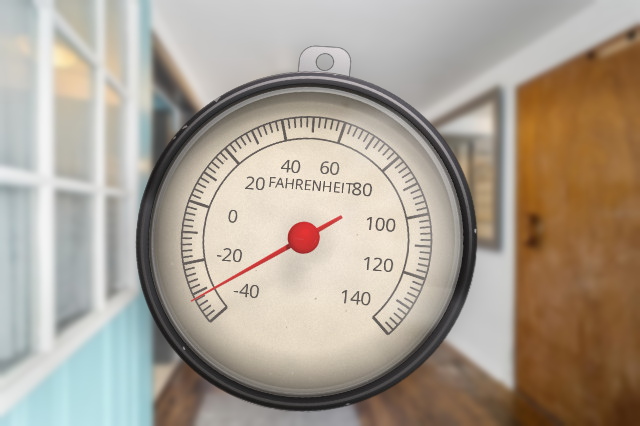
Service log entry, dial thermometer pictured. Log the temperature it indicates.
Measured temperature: -32 °F
